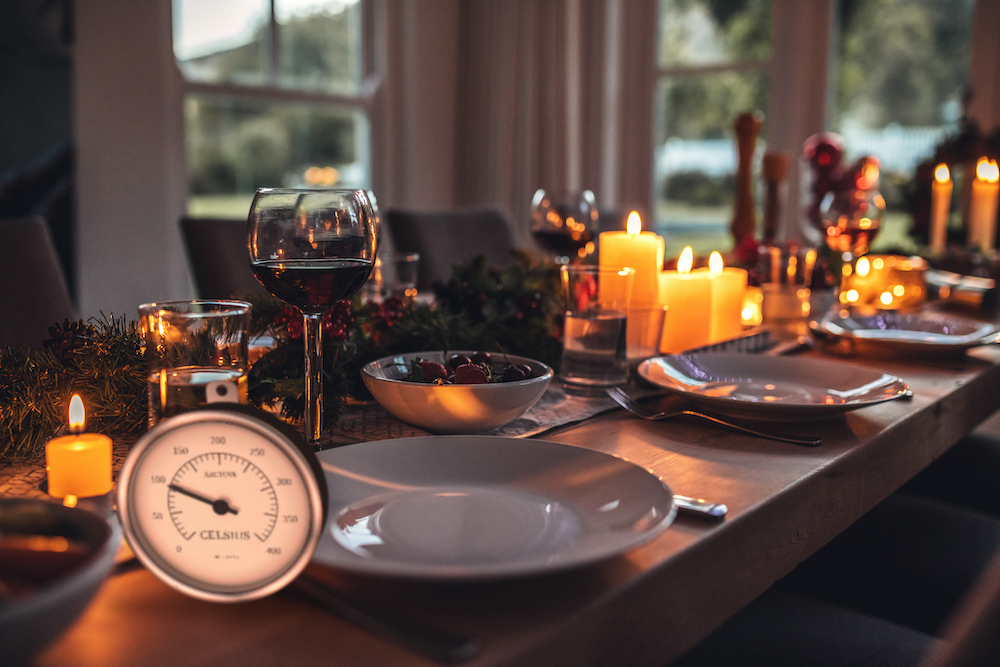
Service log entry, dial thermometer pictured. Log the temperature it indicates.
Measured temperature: 100 °C
